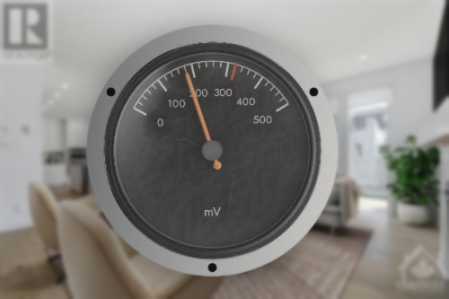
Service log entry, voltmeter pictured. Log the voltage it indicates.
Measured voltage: 180 mV
